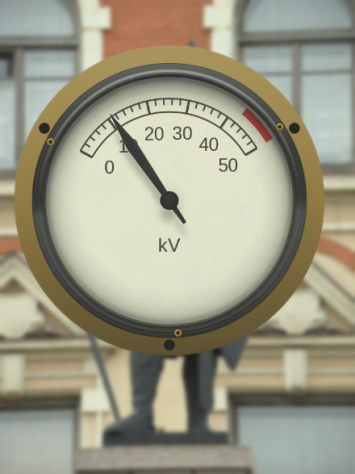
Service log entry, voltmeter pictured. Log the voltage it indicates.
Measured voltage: 11 kV
